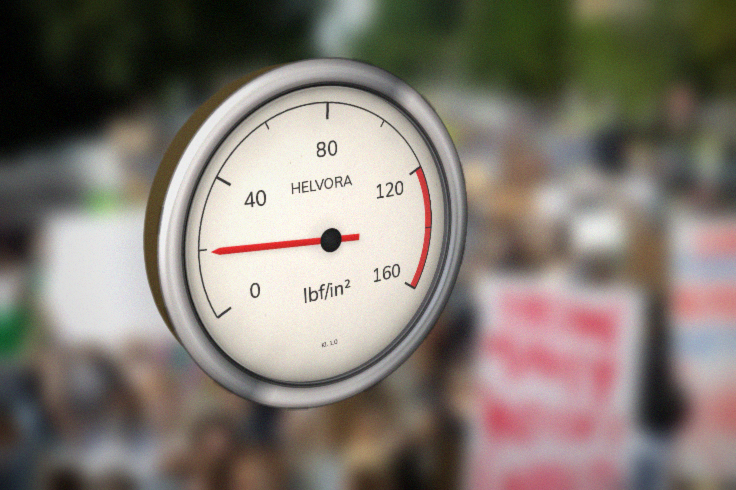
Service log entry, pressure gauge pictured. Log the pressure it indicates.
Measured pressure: 20 psi
